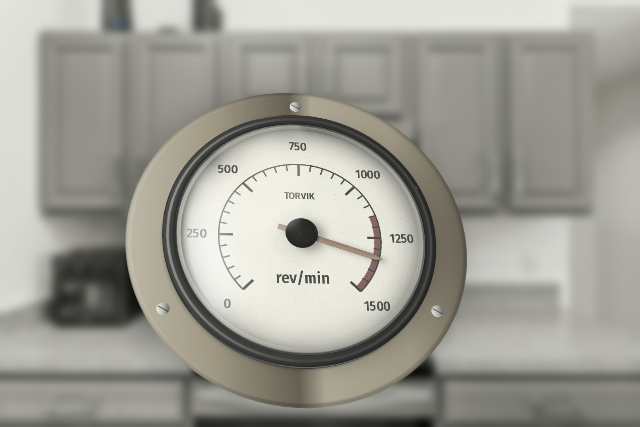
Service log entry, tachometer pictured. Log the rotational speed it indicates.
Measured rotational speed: 1350 rpm
